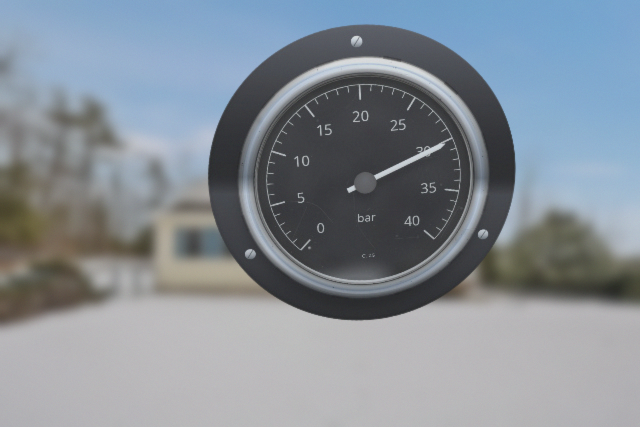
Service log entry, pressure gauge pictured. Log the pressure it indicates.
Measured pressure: 30 bar
